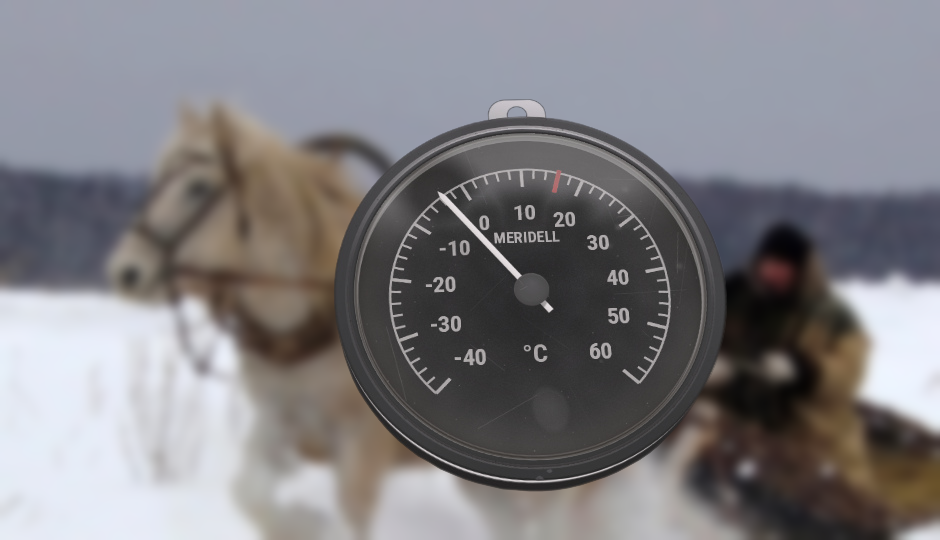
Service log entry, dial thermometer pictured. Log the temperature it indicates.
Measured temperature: -4 °C
